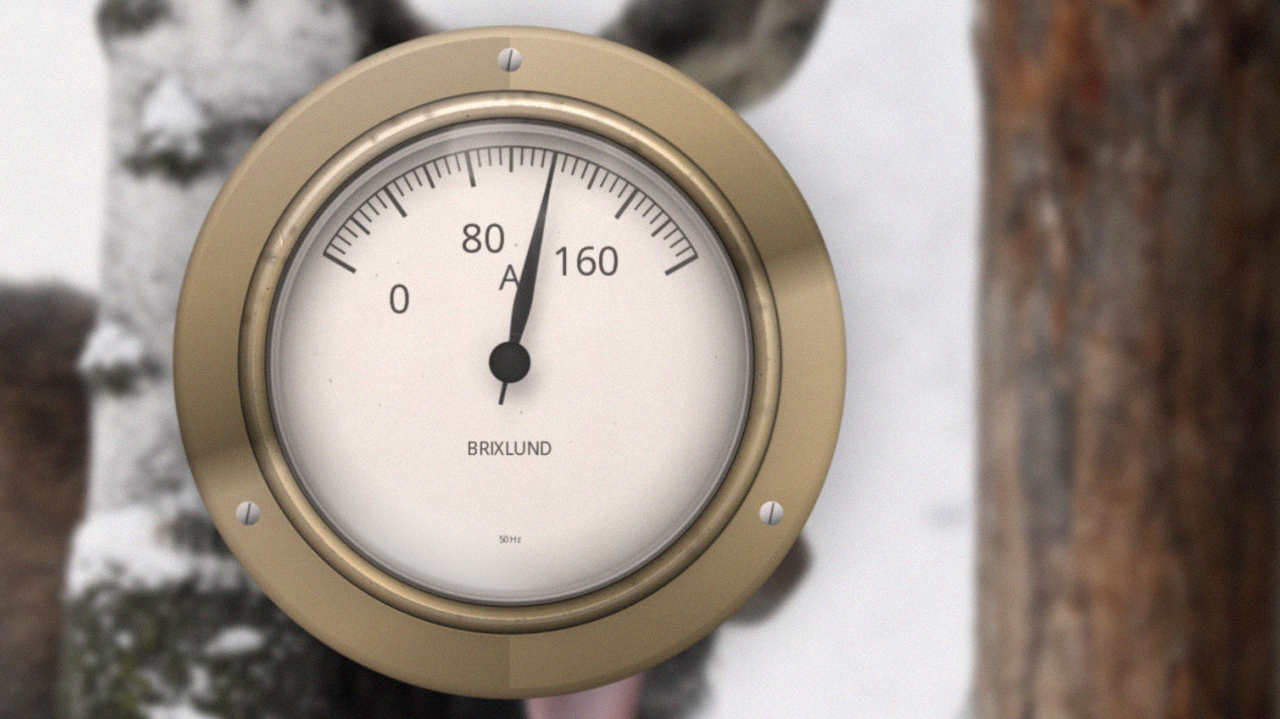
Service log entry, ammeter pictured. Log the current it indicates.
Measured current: 120 A
